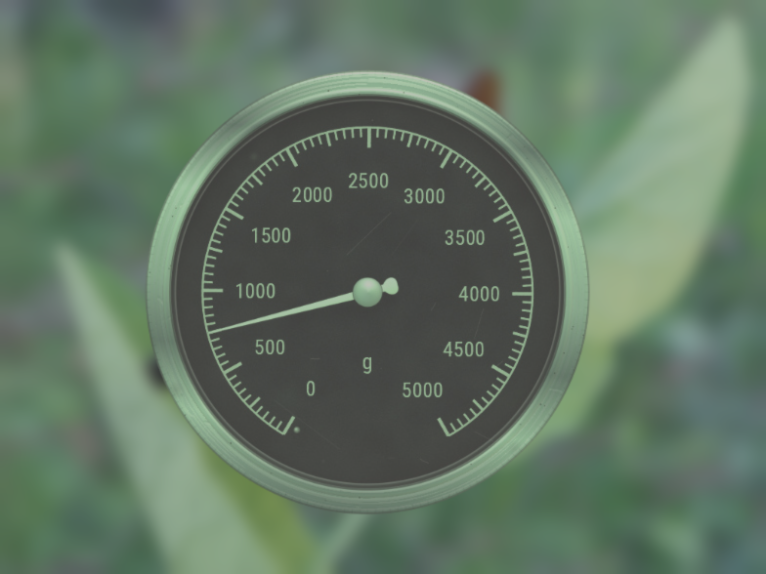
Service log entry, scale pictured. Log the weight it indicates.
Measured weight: 750 g
